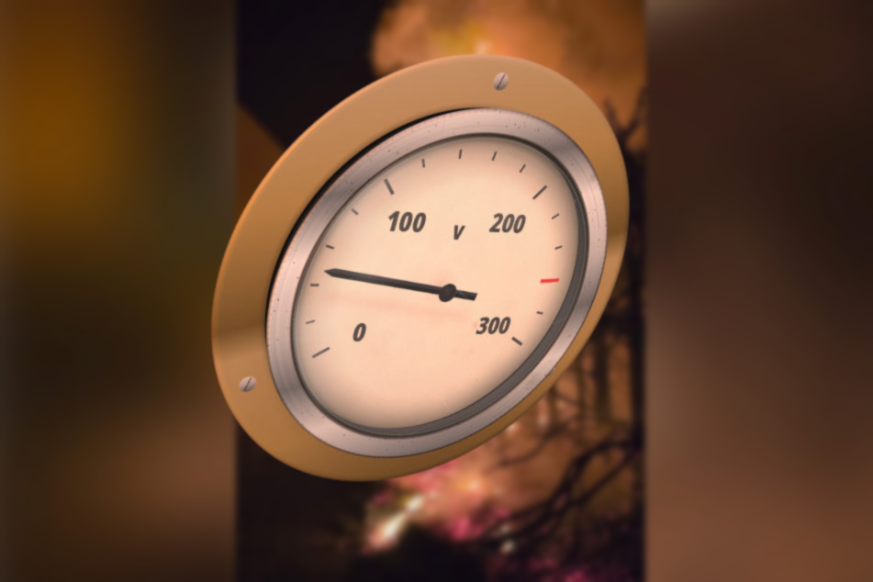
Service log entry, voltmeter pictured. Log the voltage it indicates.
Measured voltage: 50 V
